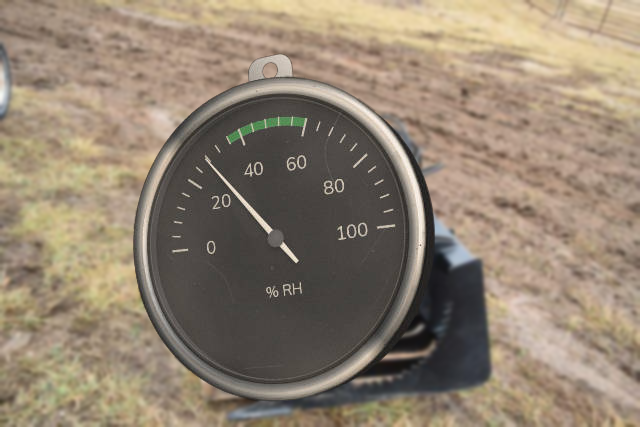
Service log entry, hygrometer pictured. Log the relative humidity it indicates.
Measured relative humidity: 28 %
